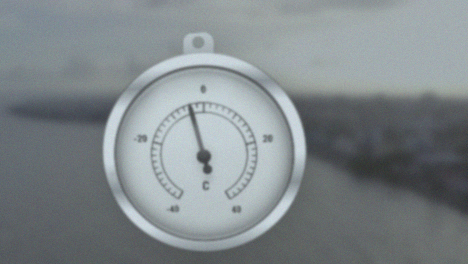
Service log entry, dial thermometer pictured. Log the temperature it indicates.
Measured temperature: -4 °C
